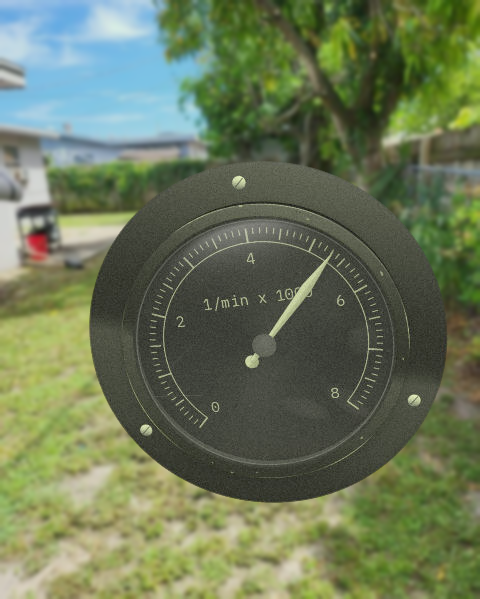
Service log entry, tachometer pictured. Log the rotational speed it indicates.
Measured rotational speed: 5300 rpm
